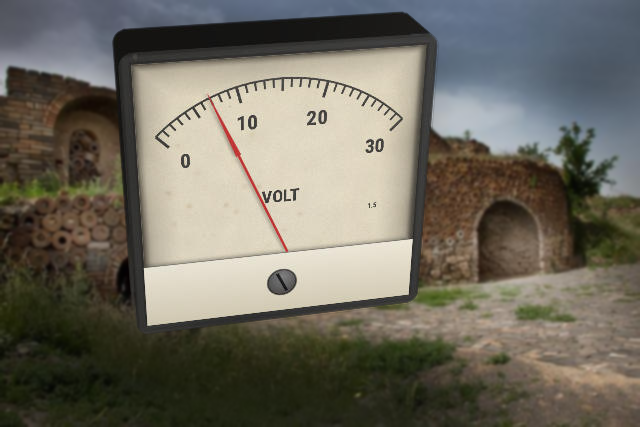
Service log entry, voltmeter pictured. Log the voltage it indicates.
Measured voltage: 7 V
